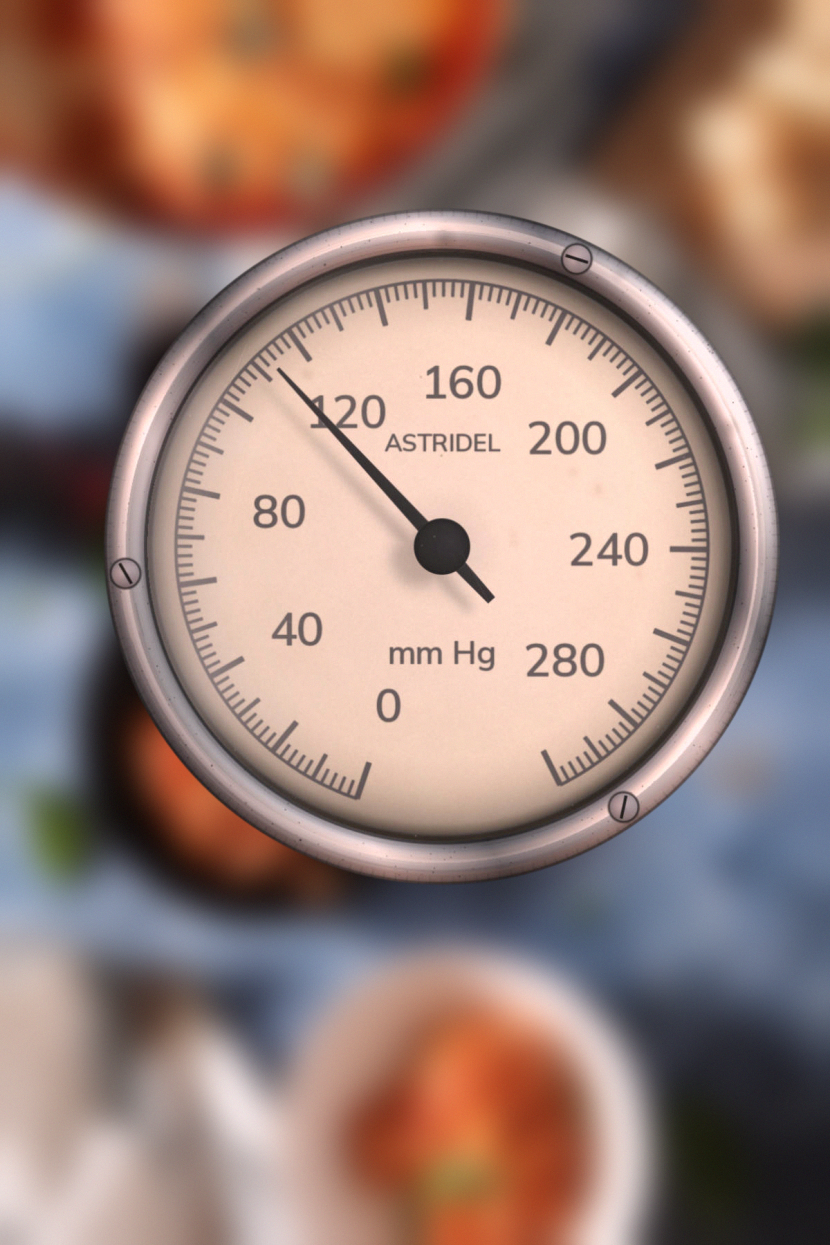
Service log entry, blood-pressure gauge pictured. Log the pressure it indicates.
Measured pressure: 113 mmHg
